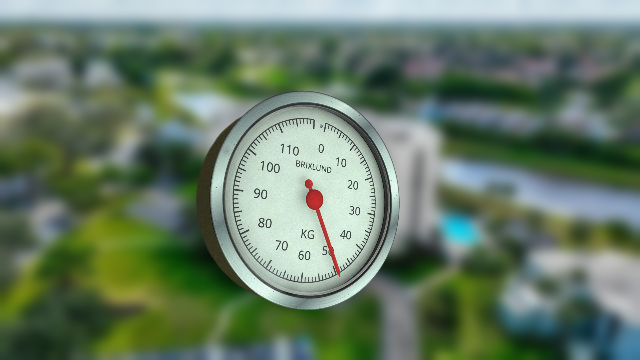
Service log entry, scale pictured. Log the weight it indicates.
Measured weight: 50 kg
